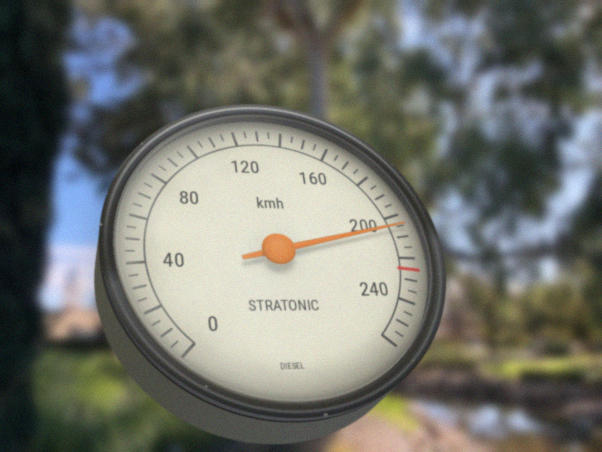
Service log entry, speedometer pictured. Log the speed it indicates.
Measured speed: 205 km/h
